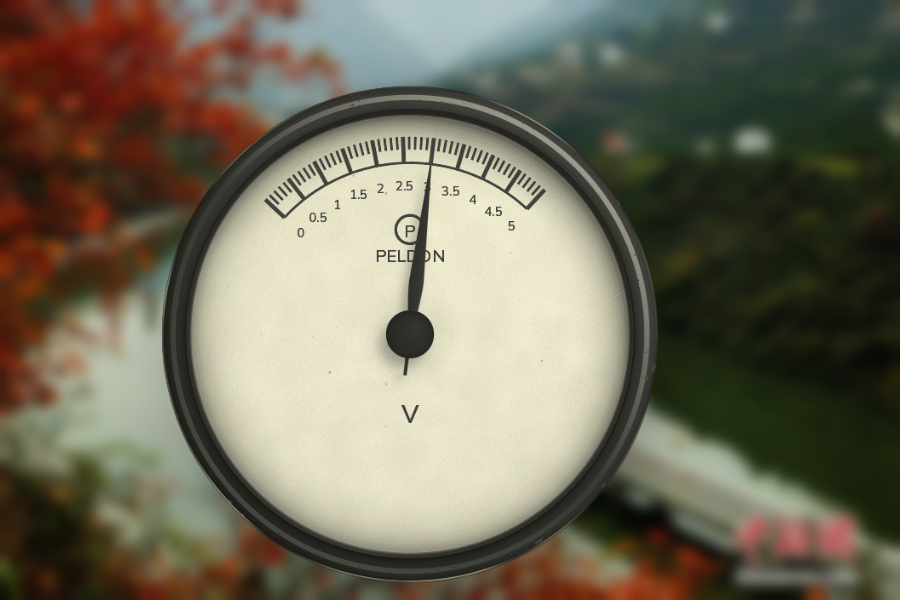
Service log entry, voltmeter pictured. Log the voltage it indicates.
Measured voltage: 3 V
